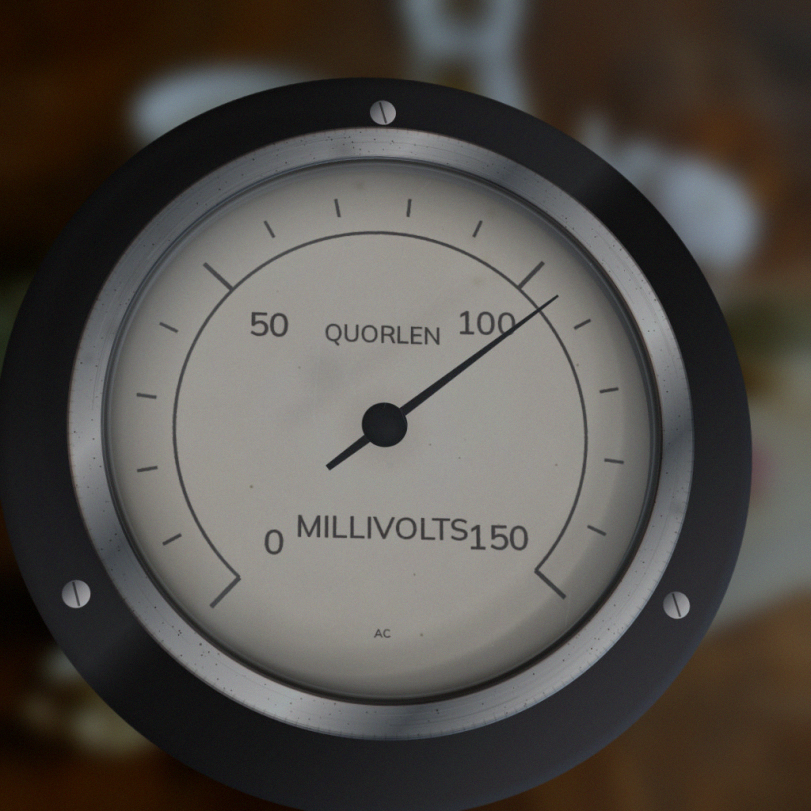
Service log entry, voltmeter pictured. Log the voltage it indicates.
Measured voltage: 105 mV
